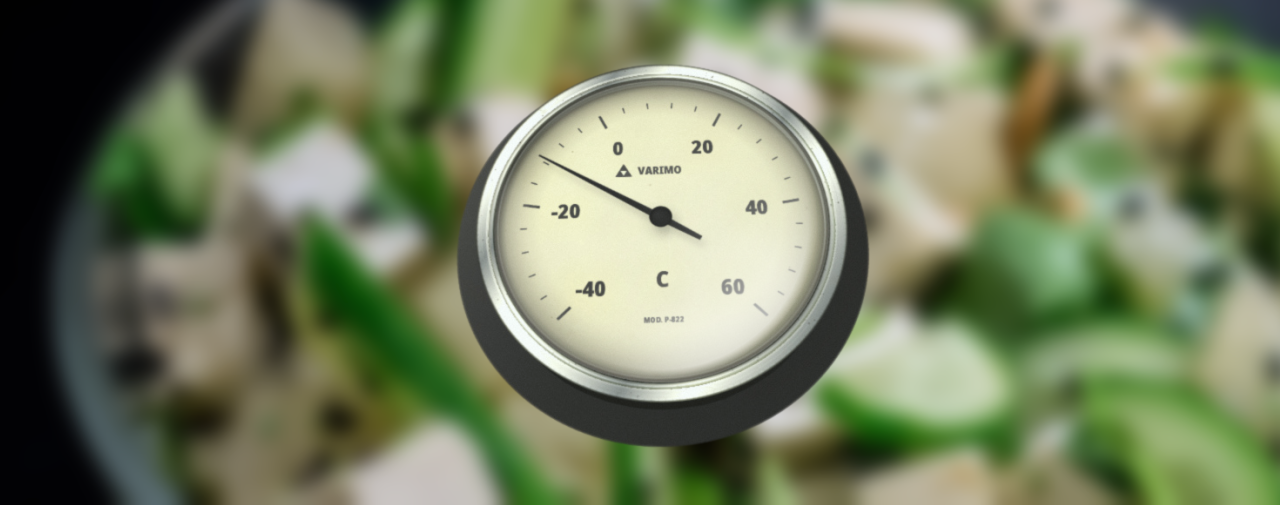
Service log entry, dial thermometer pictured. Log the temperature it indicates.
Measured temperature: -12 °C
